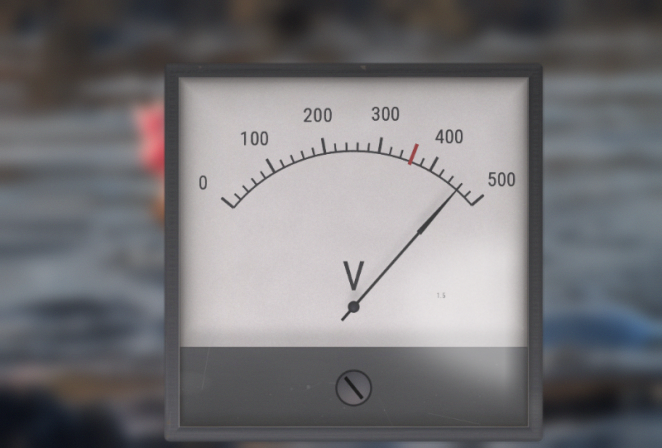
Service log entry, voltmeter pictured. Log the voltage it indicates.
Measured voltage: 460 V
